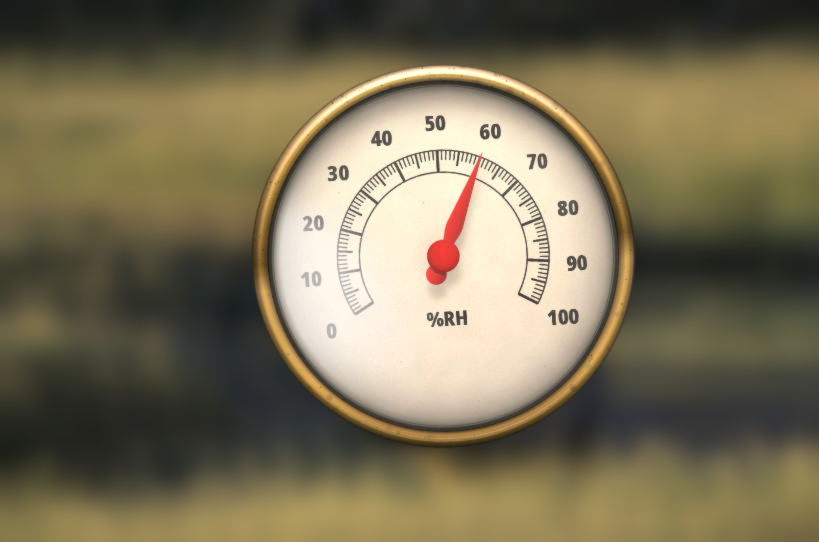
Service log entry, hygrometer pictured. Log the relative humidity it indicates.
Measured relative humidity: 60 %
